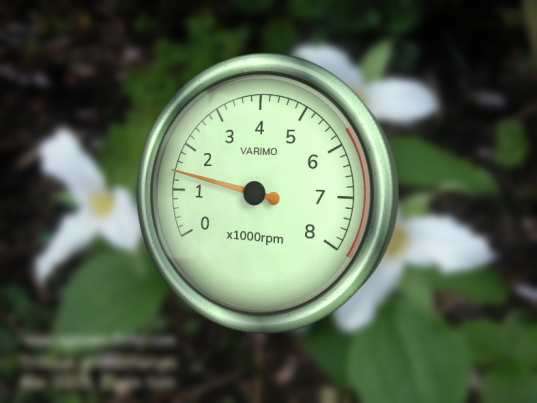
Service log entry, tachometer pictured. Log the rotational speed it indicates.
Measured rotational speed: 1400 rpm
